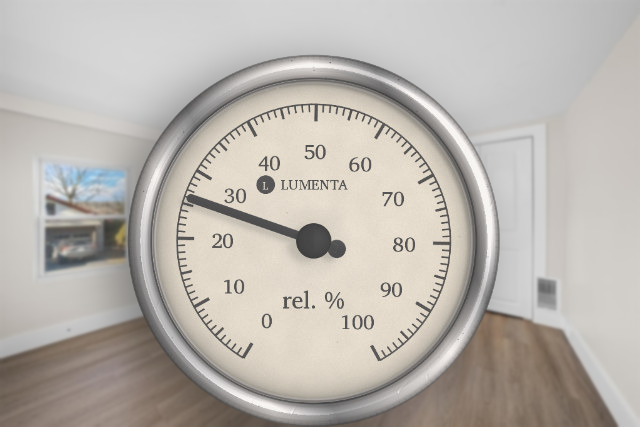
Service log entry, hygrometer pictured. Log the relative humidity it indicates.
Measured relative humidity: 26 %
